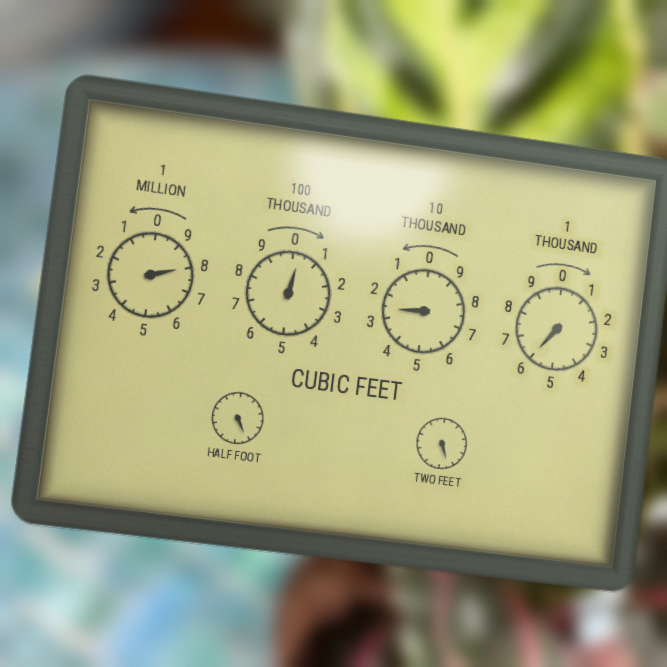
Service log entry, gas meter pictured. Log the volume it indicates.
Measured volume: 802600 ft³
